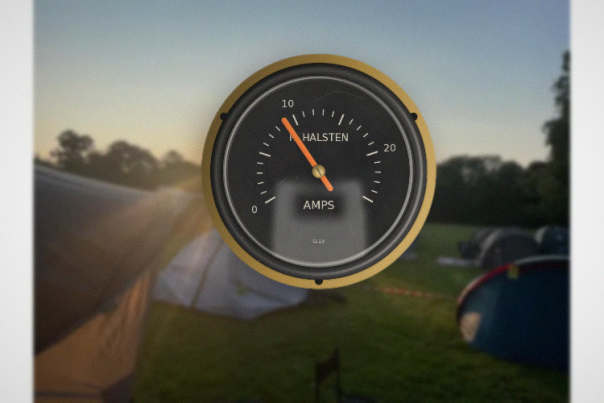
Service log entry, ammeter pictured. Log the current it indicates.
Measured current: 9 A
